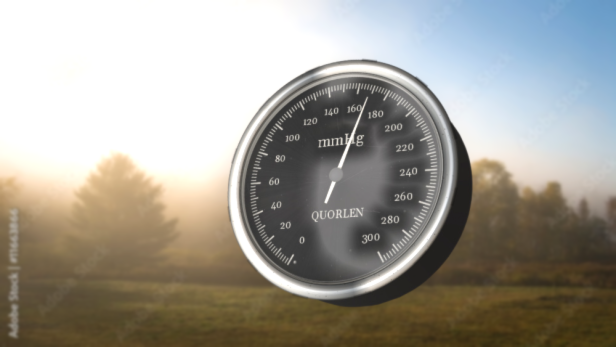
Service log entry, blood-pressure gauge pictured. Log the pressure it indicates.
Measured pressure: 170 mmHg
